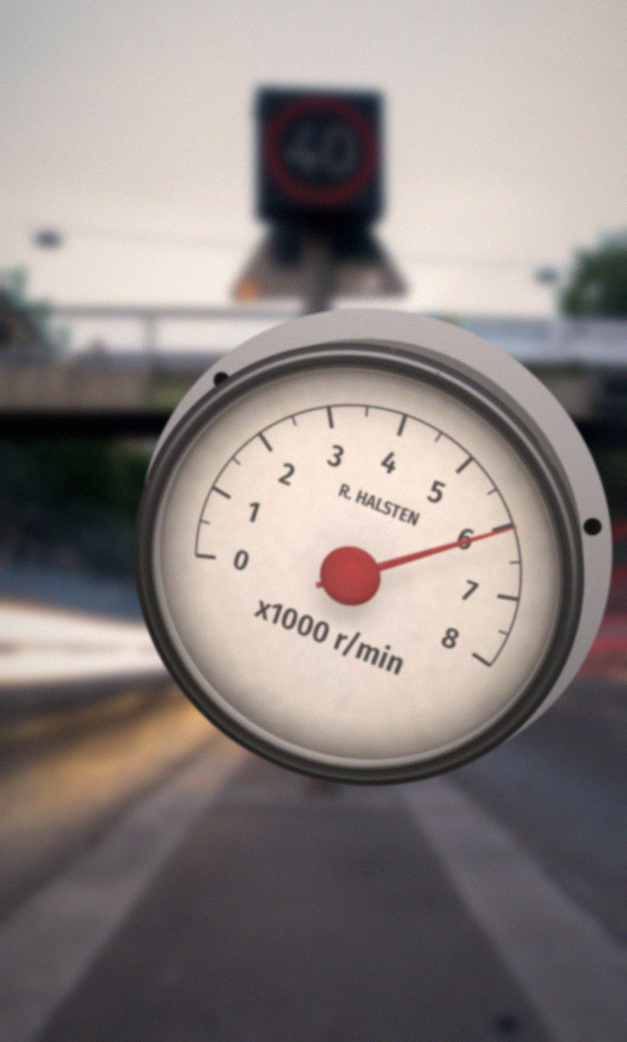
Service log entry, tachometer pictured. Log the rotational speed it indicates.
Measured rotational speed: 6000 rpm
